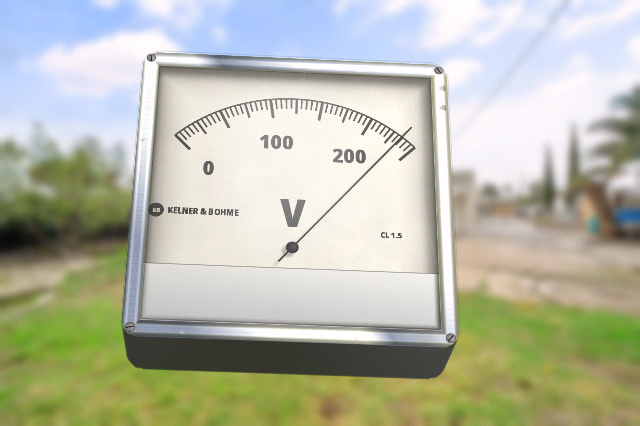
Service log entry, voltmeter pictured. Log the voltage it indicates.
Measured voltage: 235 V
